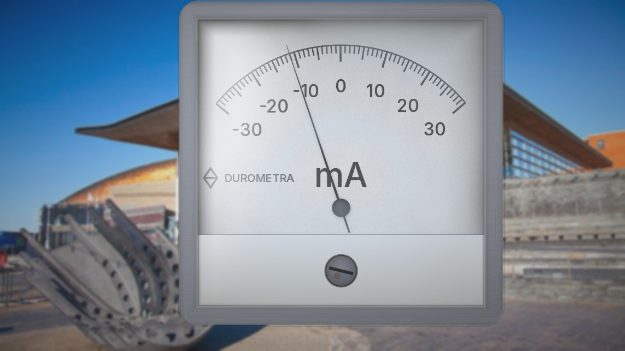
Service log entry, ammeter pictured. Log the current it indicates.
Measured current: -11 mA
